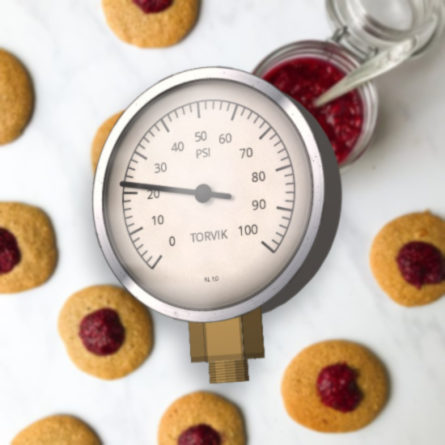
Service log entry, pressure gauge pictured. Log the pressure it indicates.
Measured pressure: 22 psi
